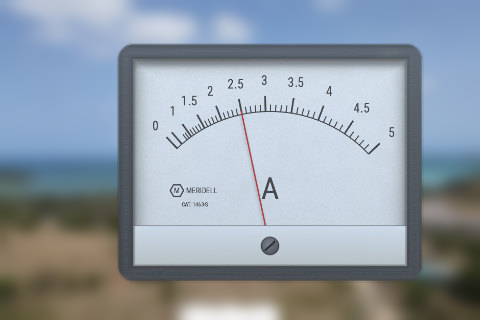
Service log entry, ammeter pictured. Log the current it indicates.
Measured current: 2.5 A
